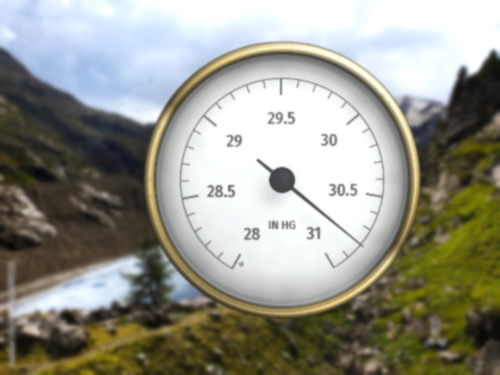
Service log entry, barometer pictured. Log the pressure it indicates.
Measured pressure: 30.8 inHg
